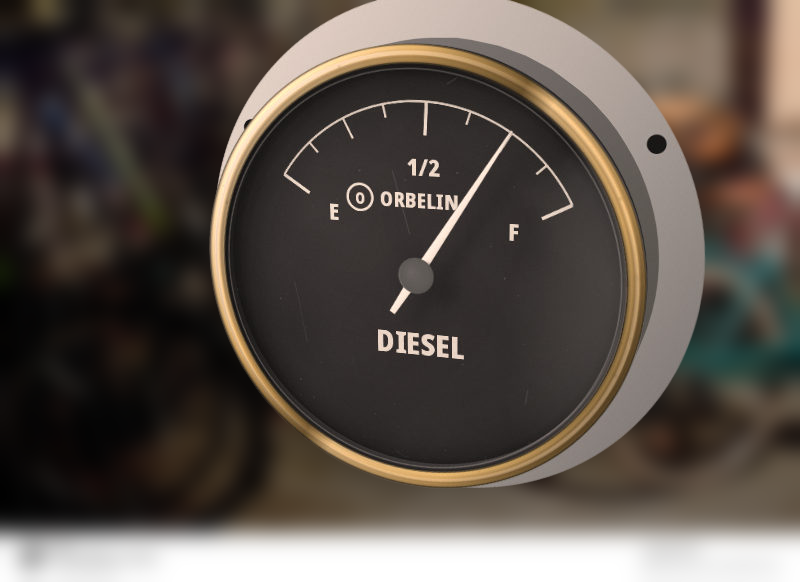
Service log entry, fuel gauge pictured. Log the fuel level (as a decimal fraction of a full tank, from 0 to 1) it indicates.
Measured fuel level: 0.75
